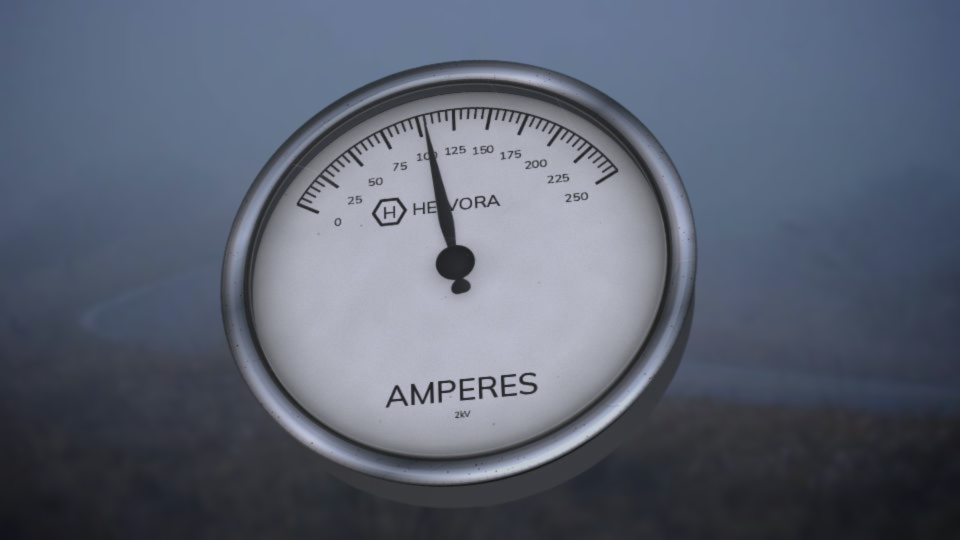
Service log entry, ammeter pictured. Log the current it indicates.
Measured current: 105 A
